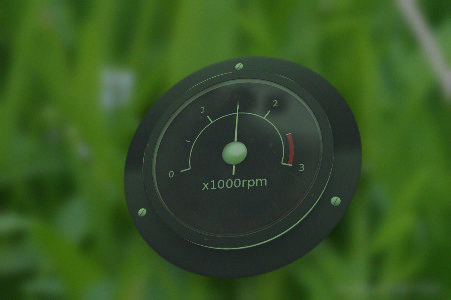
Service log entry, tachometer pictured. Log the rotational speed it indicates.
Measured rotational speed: 1500 rpm
